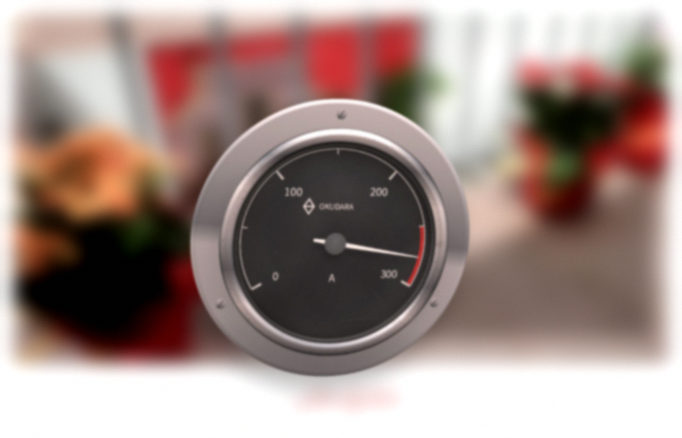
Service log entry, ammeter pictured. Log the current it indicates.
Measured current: 275 A
